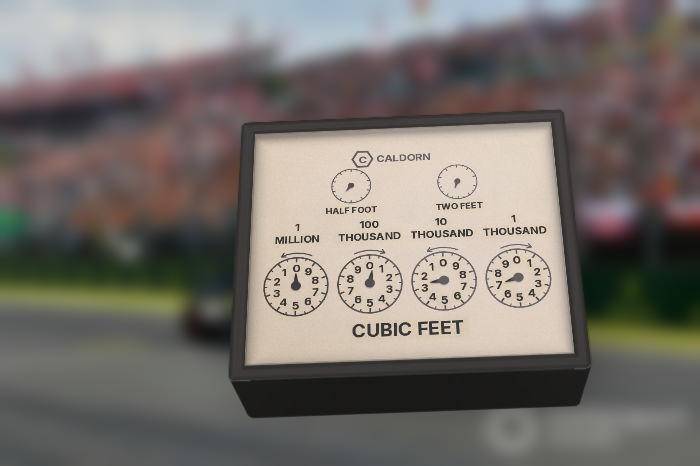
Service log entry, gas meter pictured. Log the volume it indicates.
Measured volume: 2700 ft³
